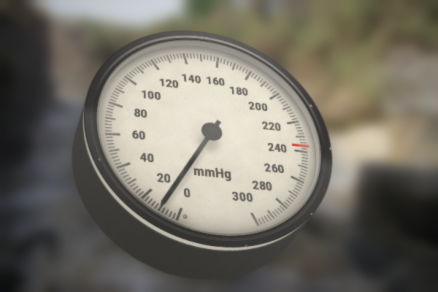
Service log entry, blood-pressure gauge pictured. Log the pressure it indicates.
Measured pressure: 10 mmHg
